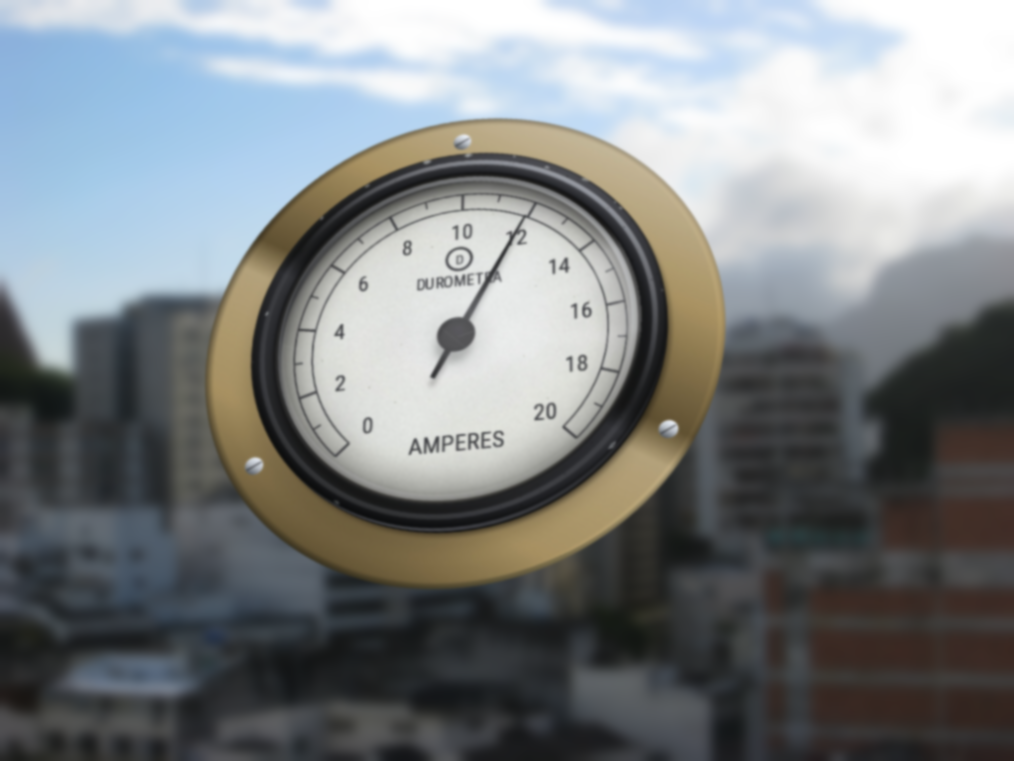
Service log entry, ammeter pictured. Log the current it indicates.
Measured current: 12 A
